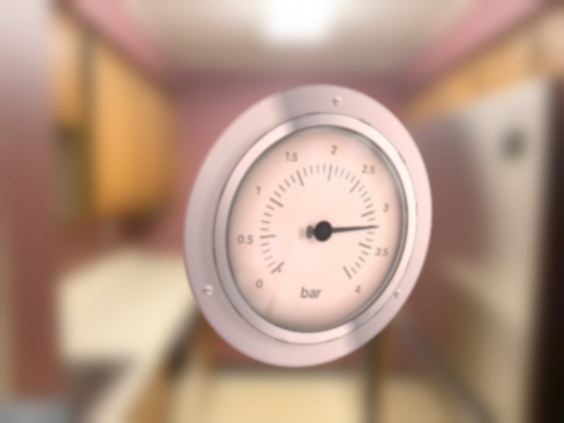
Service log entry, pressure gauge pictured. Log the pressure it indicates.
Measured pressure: 3.2 bar
